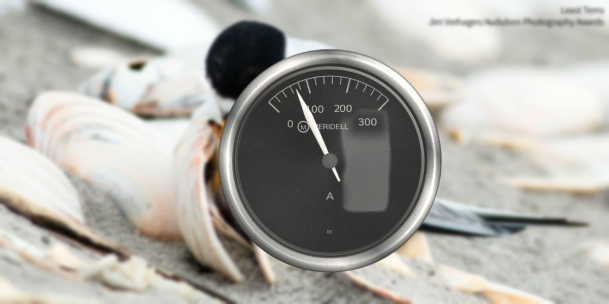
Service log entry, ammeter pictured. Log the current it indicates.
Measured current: 70 A
